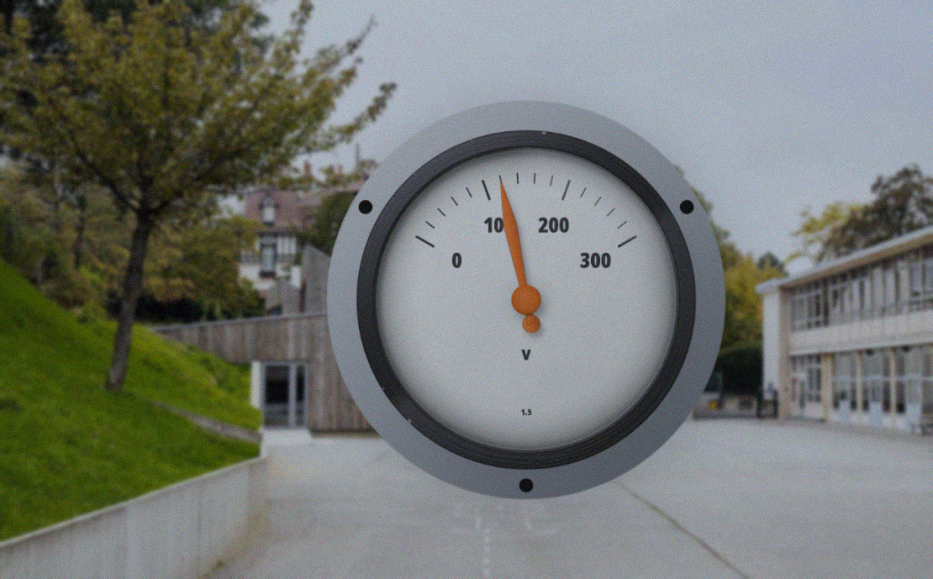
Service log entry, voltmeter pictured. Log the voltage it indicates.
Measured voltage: 120 V
